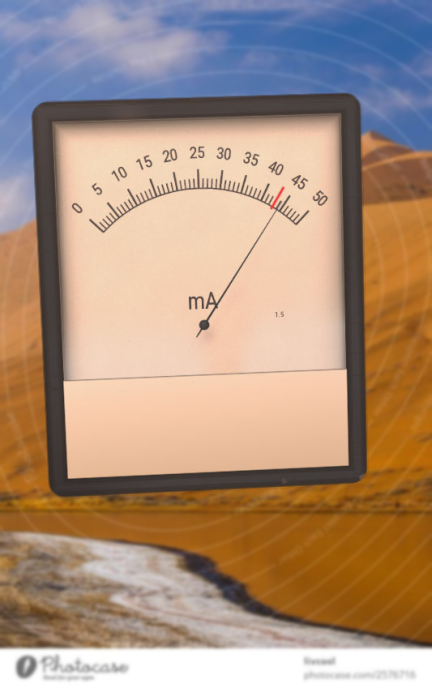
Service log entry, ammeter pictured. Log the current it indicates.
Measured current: 44 mA
